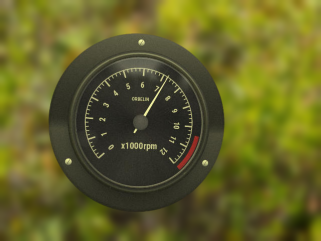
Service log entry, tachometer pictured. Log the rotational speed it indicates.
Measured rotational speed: 7200 rpm
